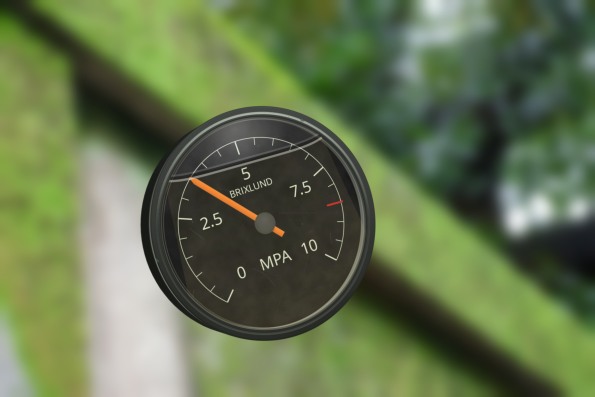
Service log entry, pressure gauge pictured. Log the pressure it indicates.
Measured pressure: 3.5 MPa
